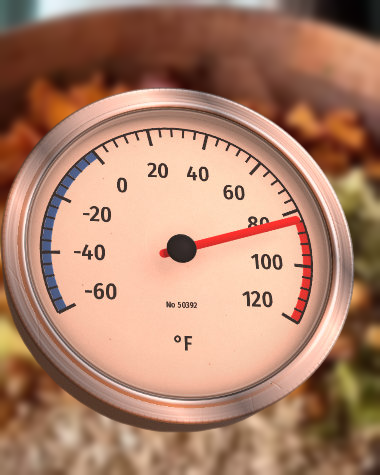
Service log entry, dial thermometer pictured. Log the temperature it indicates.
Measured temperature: 84 °F
